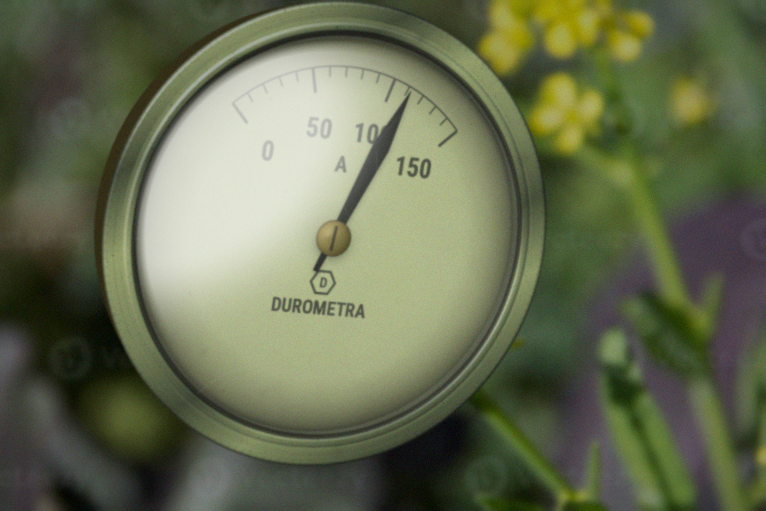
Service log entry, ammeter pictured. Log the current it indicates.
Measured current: 110 A
